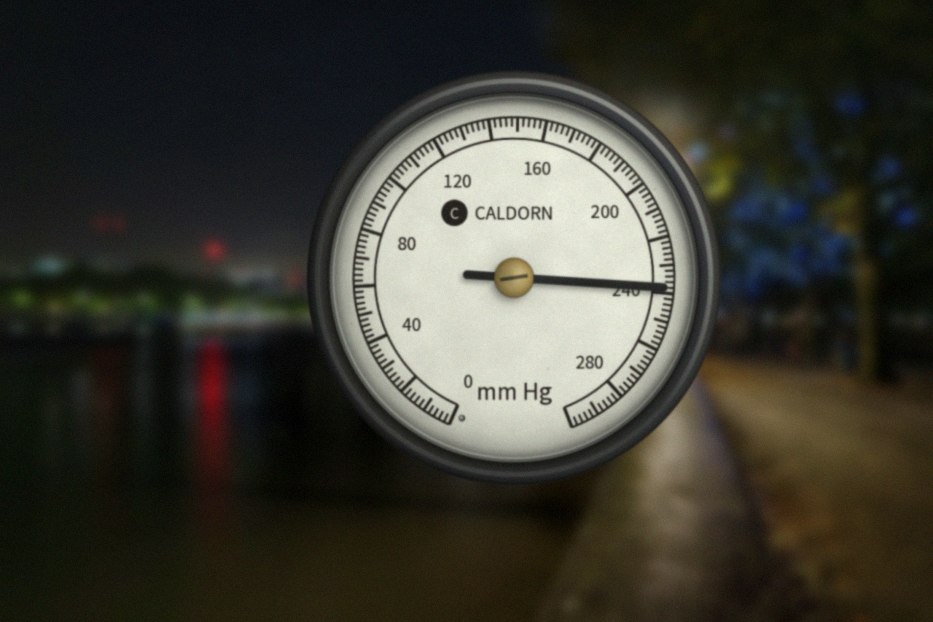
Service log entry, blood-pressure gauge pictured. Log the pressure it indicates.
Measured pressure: 238 mmHg
